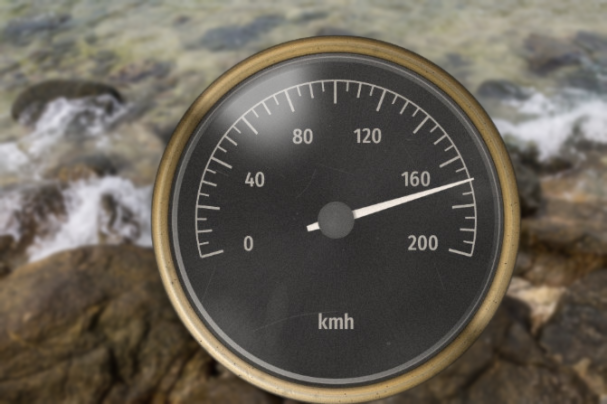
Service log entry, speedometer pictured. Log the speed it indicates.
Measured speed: 170 km/h
